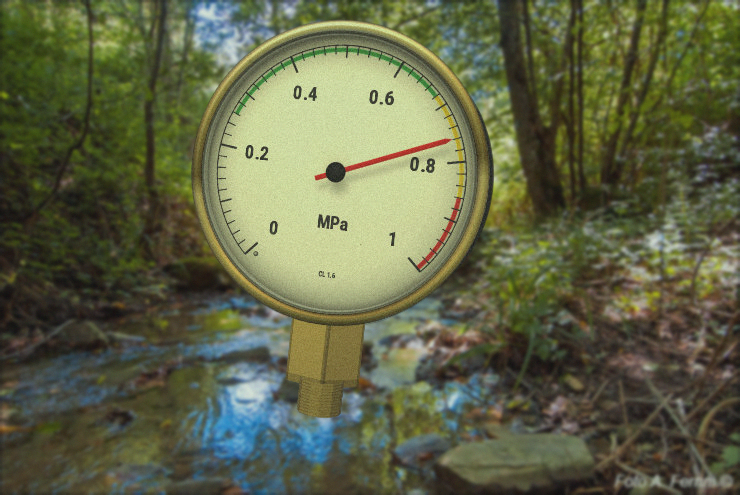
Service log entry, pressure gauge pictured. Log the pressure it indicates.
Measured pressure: 0.76 MPa
